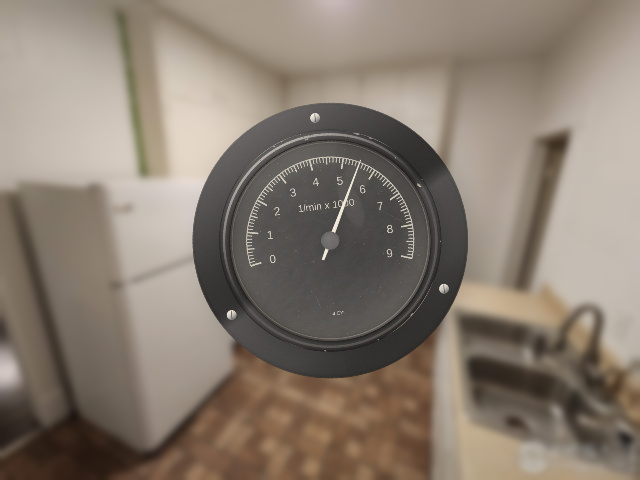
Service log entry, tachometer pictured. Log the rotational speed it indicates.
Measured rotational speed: 5500 rpm
